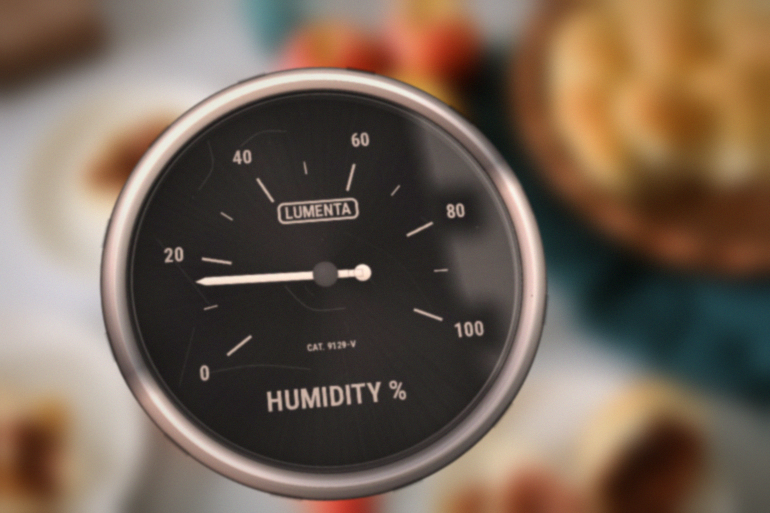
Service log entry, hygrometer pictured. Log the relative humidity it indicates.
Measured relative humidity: 15 %
